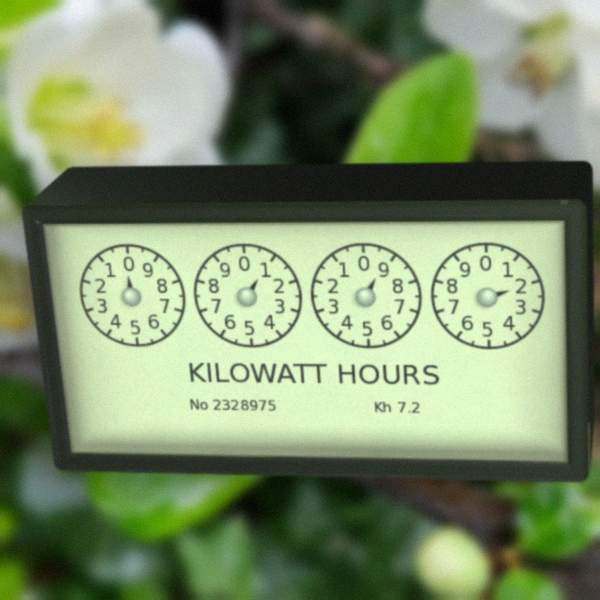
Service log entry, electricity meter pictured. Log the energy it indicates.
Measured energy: 92 kWh
